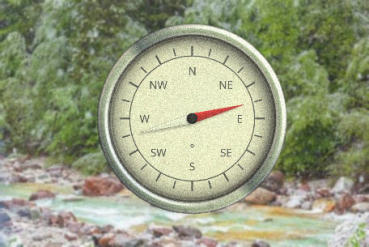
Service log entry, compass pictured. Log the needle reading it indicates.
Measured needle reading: 75 °
